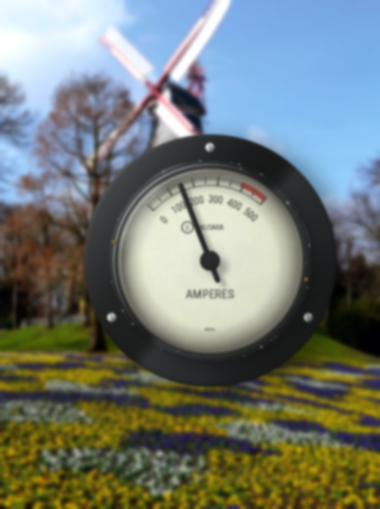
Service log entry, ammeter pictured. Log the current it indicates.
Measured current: 150 A
